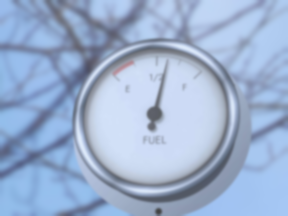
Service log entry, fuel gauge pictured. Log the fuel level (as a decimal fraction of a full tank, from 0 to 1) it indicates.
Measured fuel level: 0.625
